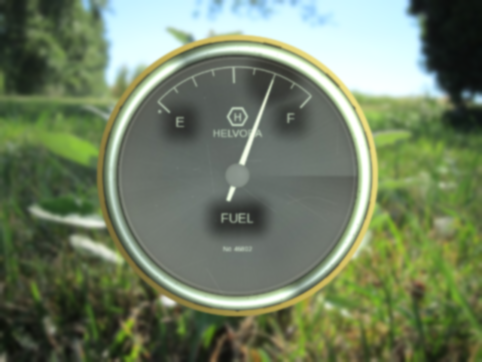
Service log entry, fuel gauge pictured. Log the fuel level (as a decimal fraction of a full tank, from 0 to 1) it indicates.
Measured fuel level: 0.75
